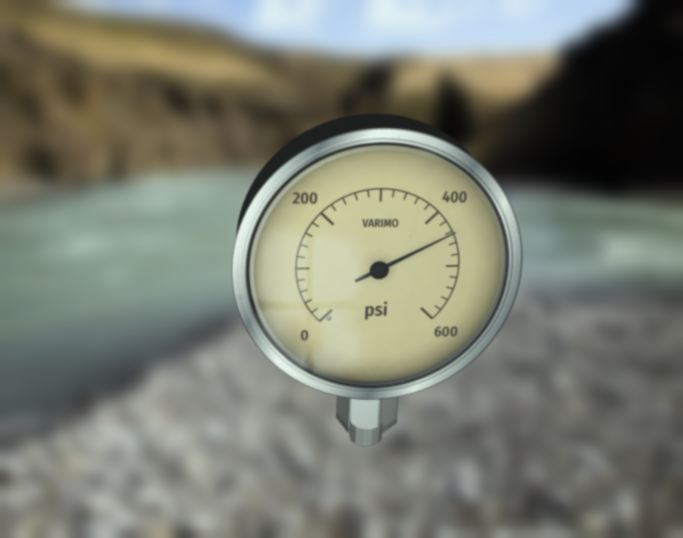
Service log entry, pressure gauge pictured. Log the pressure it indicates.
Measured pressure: 440 psi
